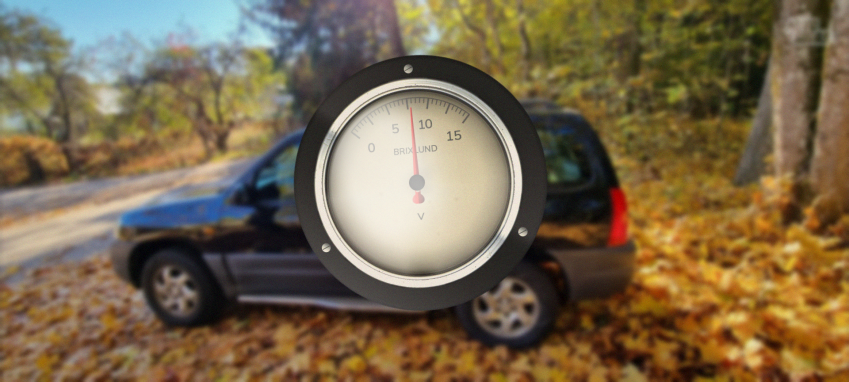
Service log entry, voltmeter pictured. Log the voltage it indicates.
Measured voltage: 8 V
